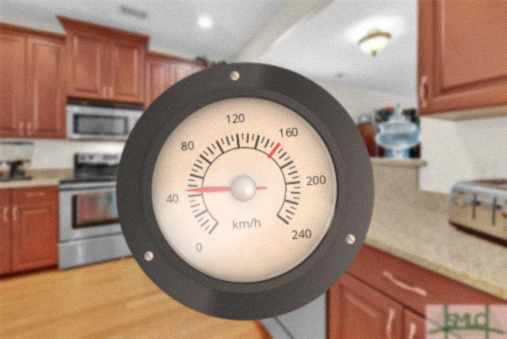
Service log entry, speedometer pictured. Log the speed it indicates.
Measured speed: 45 km/h
